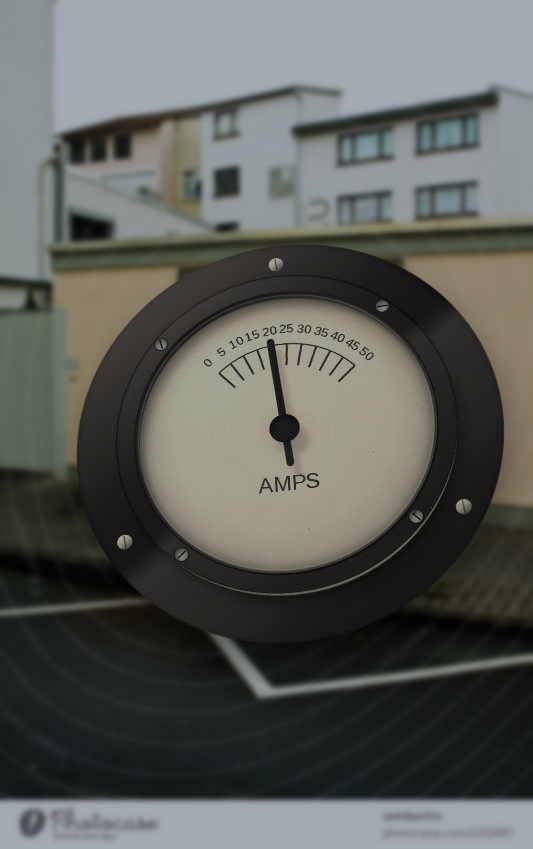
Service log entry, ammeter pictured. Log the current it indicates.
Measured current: 20 A
